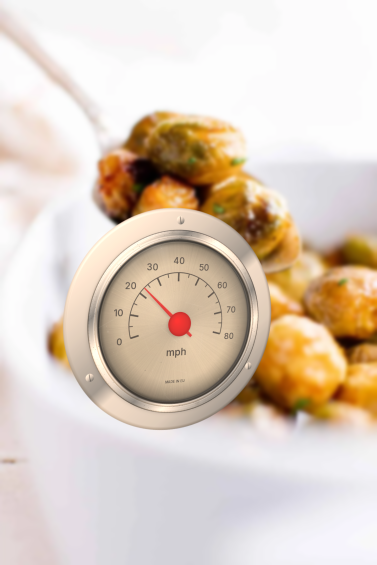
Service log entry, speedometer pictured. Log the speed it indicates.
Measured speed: 22.5 mph
